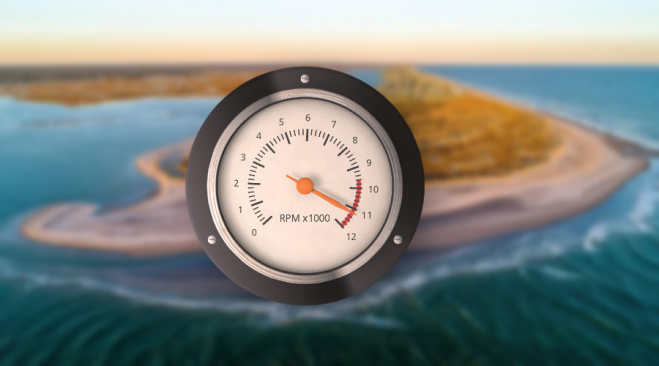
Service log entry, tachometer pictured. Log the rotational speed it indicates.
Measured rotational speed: 11200 rpm
